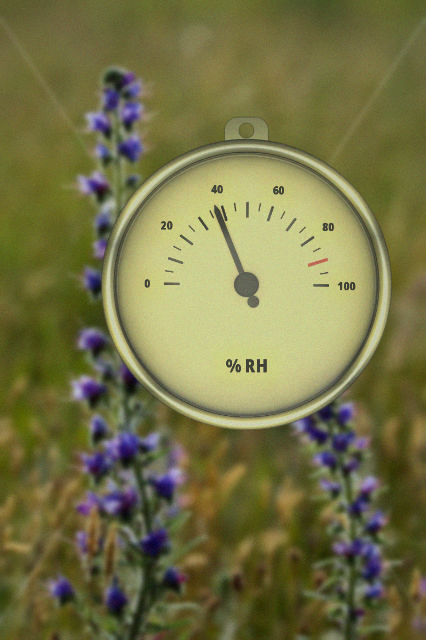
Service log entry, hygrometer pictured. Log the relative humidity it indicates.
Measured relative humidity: 37.5 %
